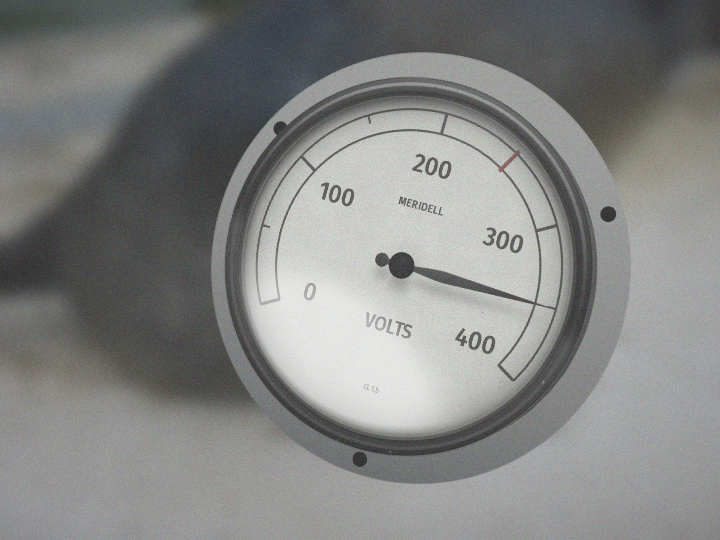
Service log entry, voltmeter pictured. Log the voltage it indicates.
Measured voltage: 350 V
